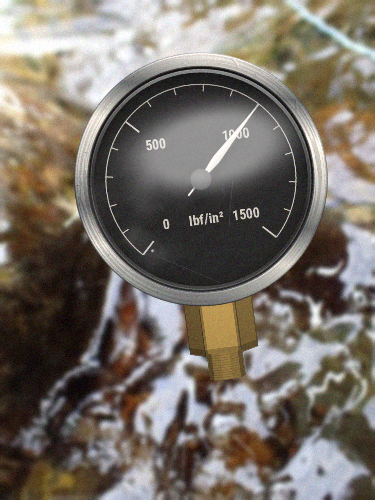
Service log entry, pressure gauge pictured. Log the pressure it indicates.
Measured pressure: 1000 psi
